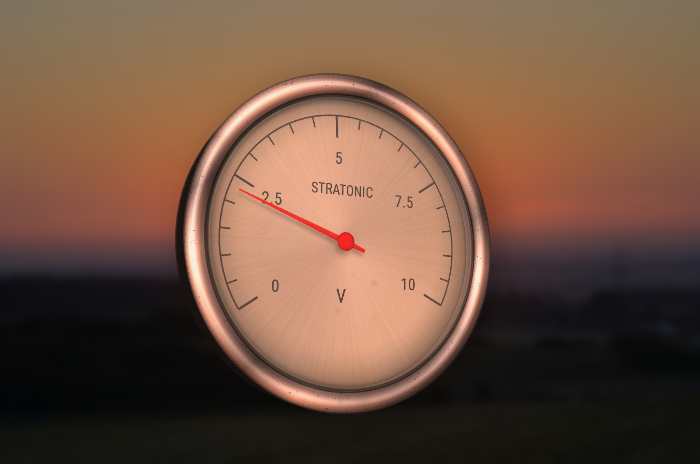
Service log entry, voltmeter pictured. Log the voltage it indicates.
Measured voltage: 2.25 V
